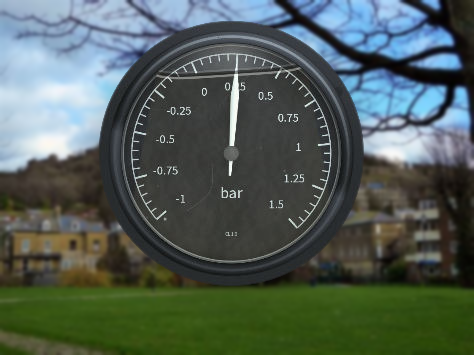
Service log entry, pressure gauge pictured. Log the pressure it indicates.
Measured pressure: 0.25 bar
